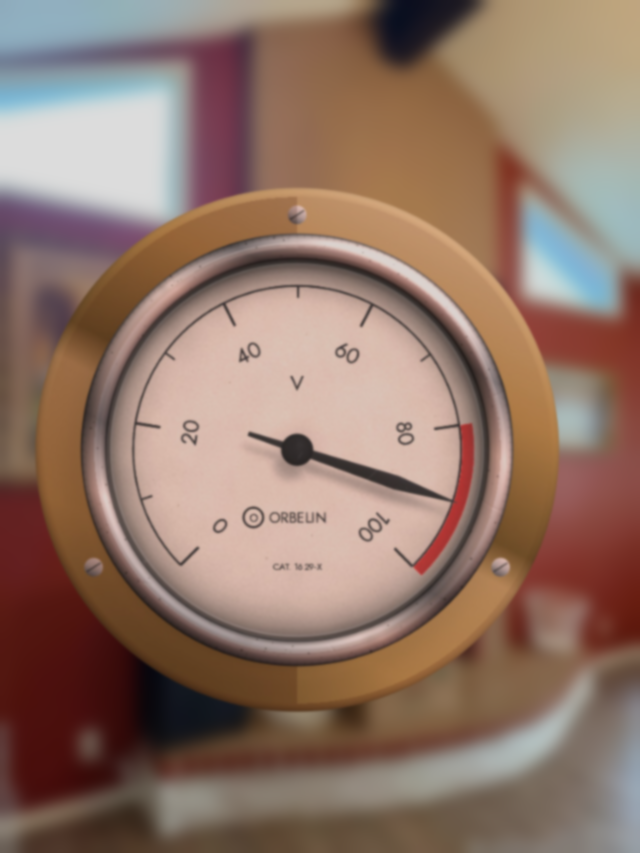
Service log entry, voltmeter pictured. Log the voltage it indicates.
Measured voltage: 90 V
